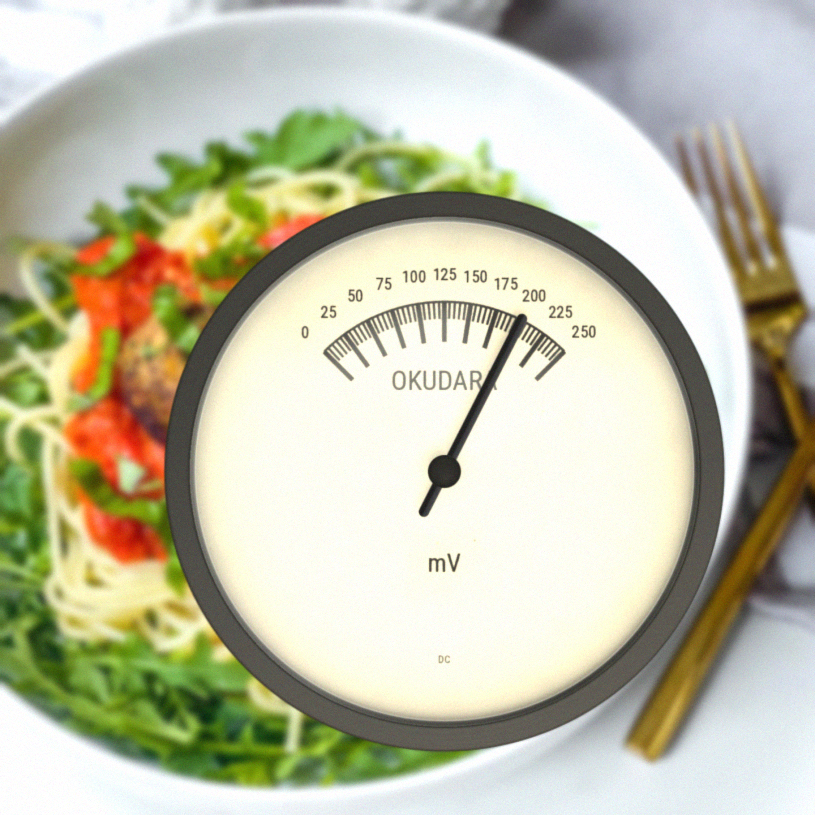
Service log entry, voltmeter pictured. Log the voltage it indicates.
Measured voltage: 200 mV
